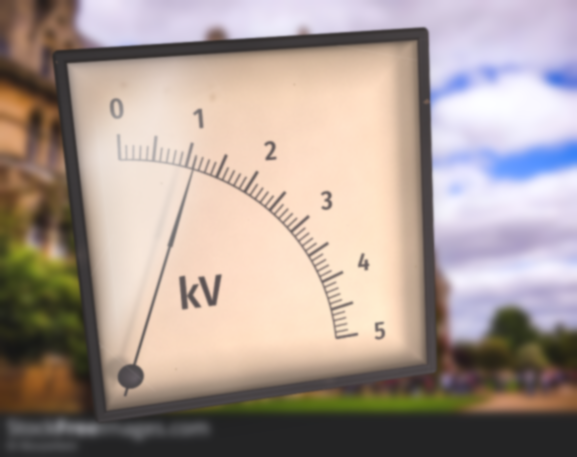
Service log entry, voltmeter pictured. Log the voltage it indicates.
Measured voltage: 1.1 kV
